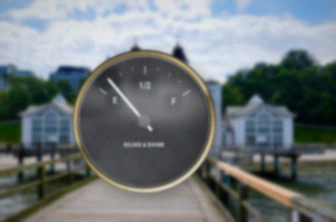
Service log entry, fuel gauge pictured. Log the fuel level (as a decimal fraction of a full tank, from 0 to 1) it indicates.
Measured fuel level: 0.125
